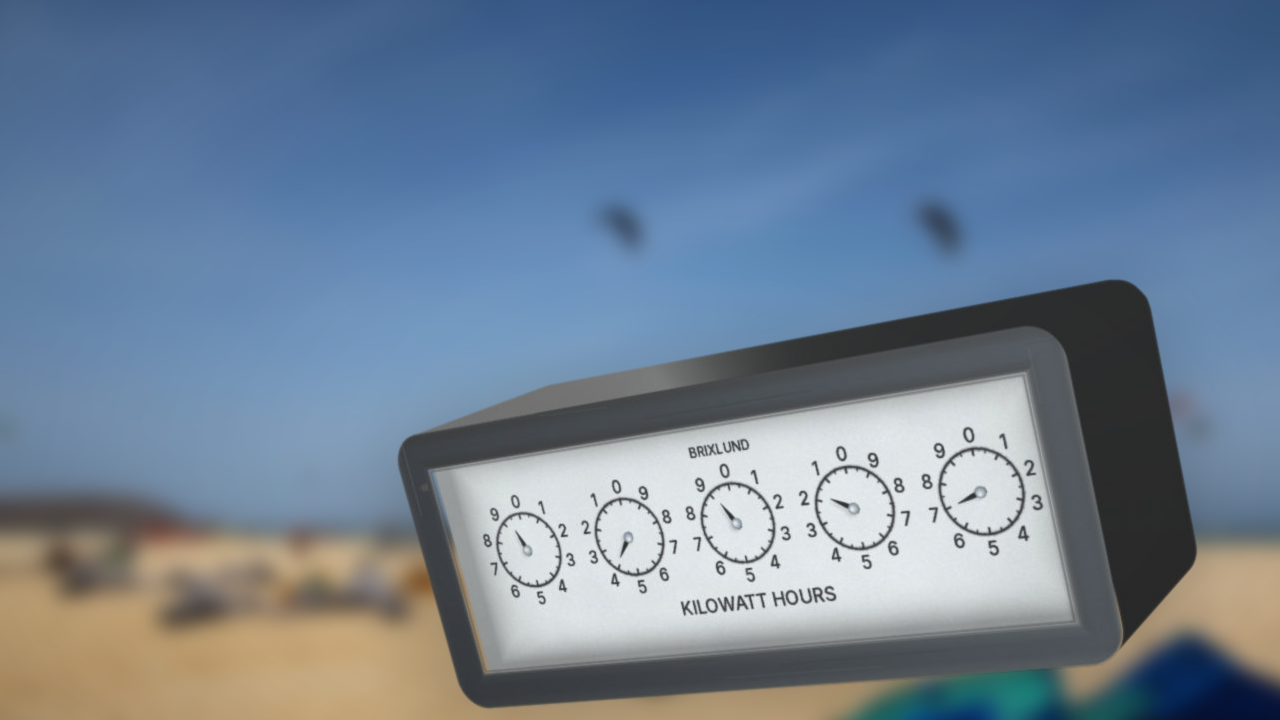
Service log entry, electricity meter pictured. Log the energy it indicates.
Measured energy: 93917 kWh
